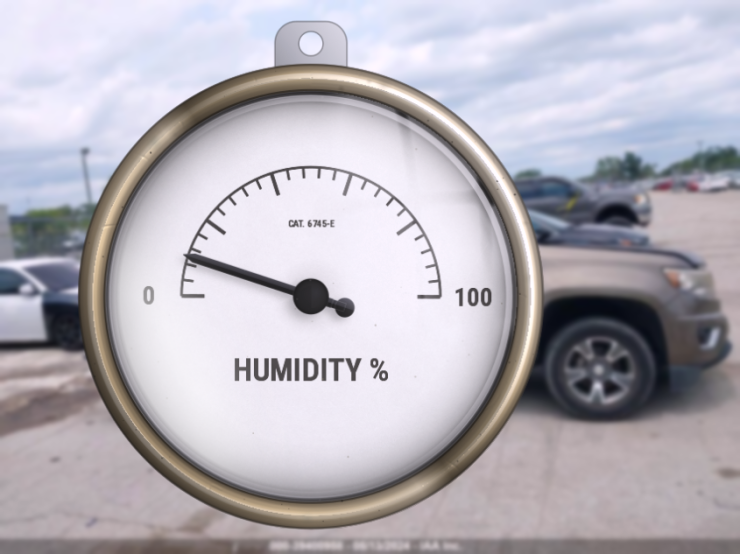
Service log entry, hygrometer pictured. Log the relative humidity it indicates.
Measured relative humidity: 10 %
